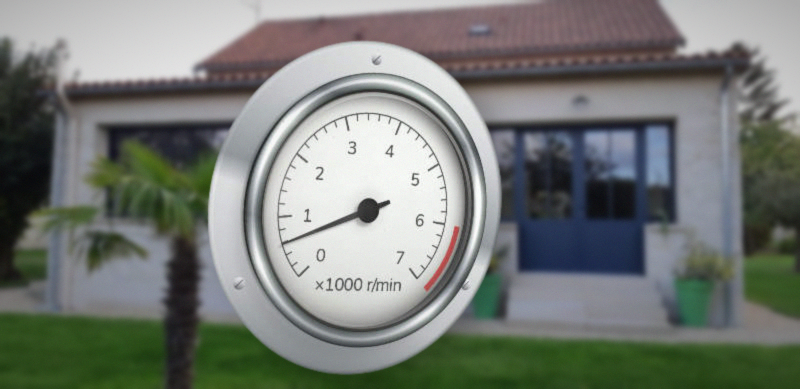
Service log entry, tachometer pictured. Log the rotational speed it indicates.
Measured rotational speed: 600 rpm
